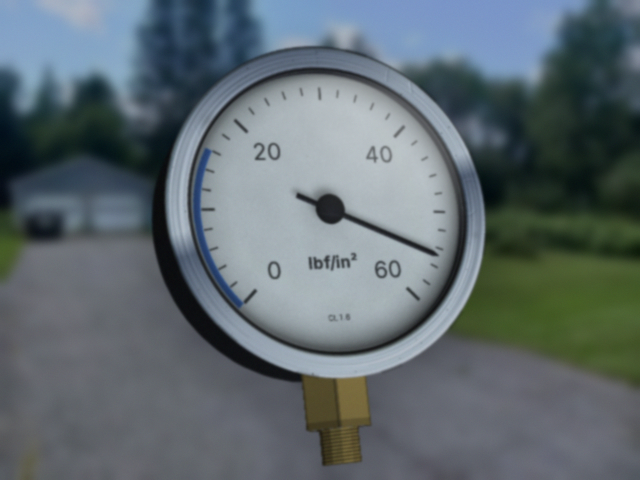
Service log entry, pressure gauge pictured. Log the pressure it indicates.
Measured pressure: 55 psi
